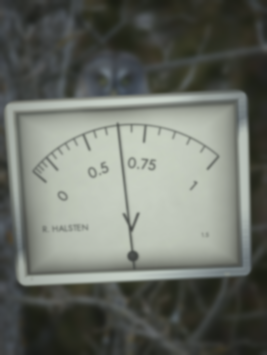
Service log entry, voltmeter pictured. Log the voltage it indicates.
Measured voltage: 0.65 V
